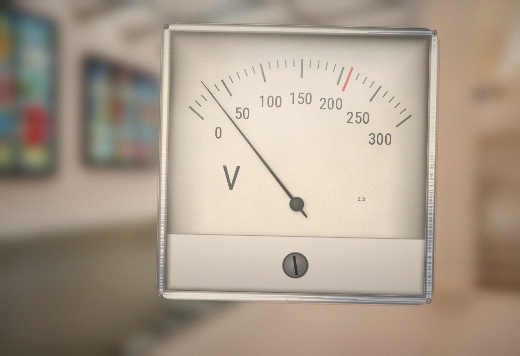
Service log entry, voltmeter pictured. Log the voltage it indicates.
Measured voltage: 30 V
